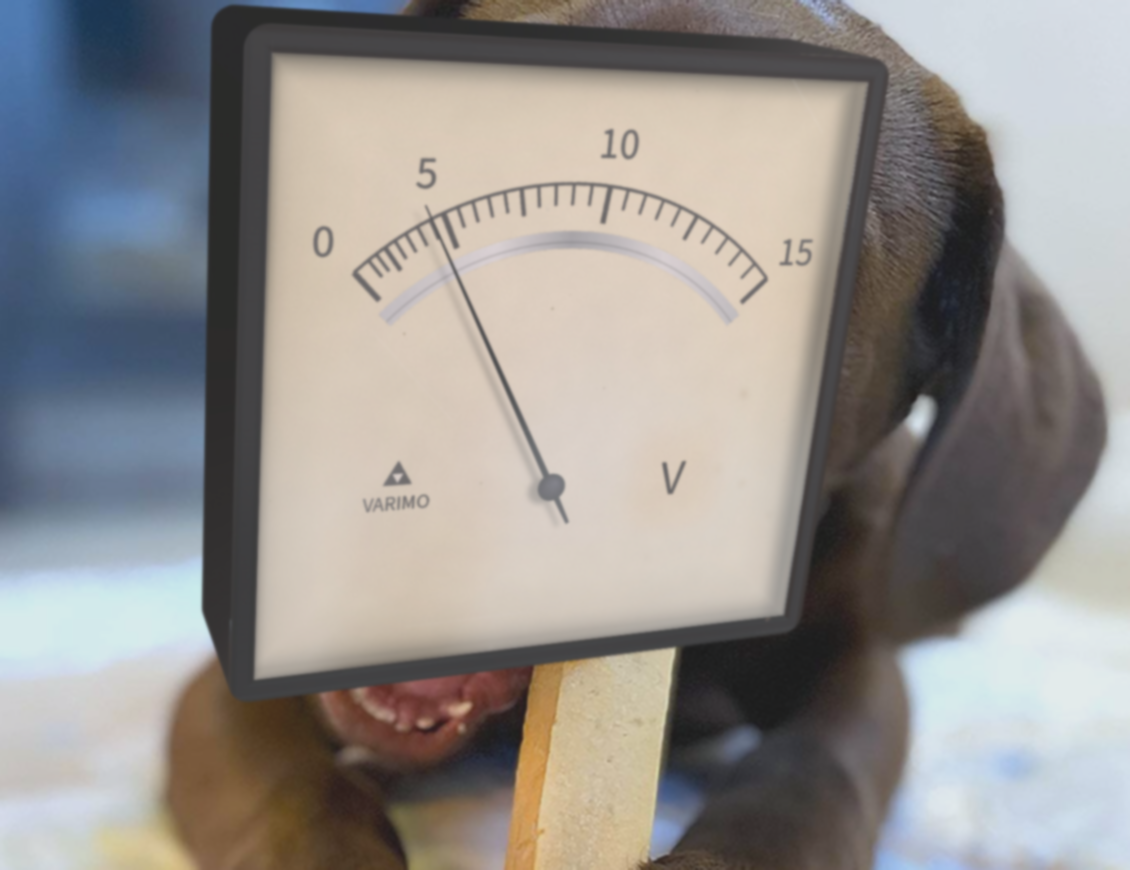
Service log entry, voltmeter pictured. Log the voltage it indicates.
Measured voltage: 4.5 V
